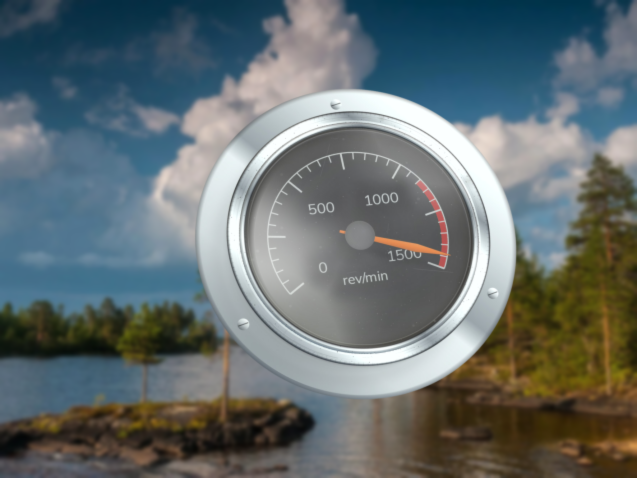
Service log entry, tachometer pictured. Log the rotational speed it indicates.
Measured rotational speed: 1450 rpm
